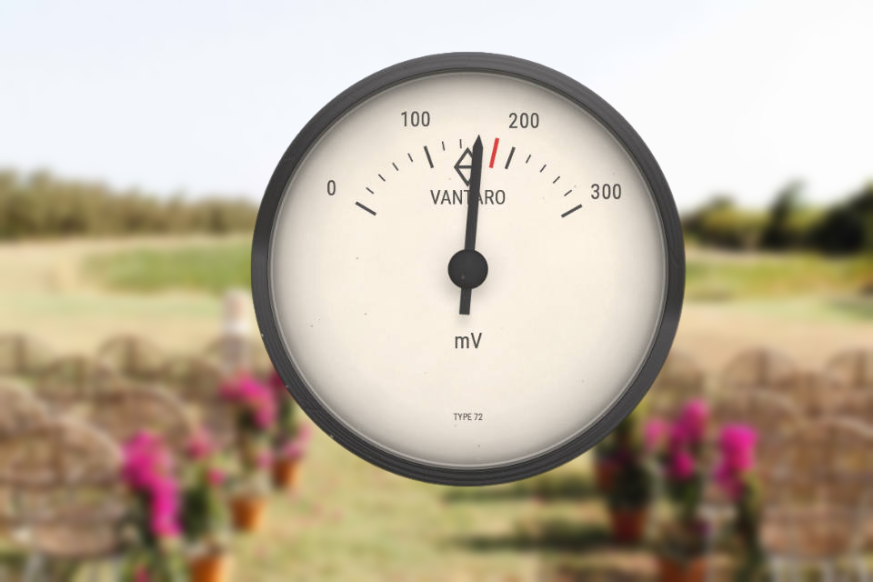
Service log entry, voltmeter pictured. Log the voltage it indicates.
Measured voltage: 160 mV
